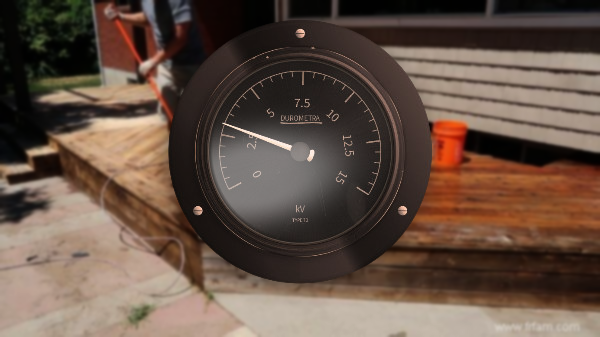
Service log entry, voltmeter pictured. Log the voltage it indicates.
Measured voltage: 3 kV
